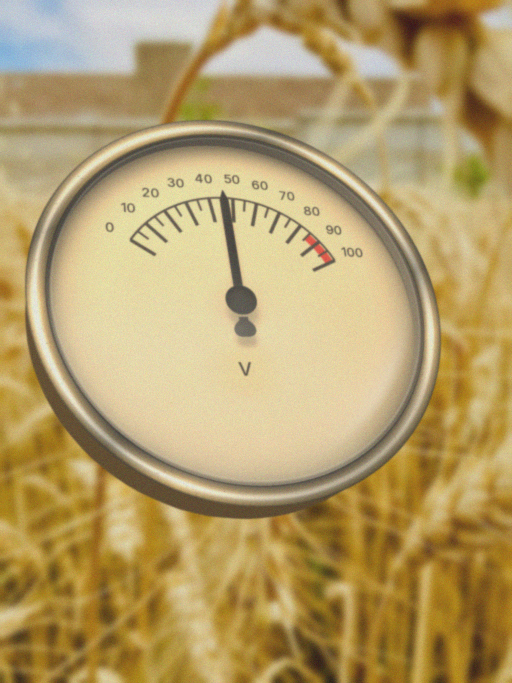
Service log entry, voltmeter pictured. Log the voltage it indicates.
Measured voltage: 45 V
